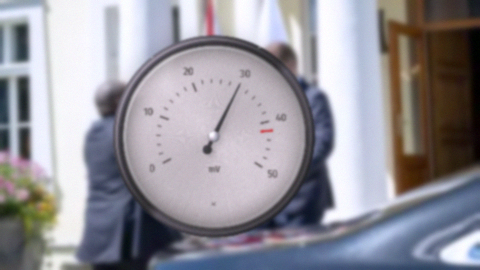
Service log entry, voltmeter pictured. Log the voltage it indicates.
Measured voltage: 30 mV
